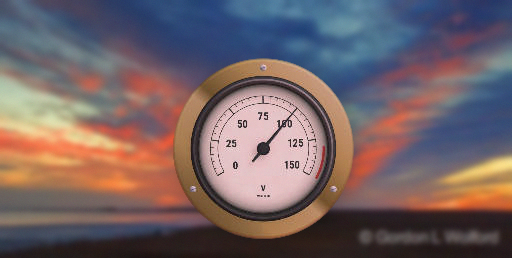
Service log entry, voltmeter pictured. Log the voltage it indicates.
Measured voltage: 100 V
